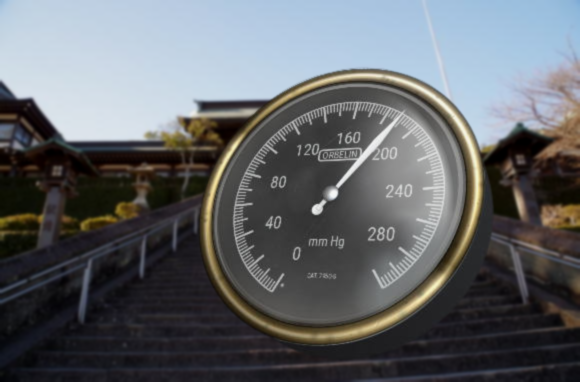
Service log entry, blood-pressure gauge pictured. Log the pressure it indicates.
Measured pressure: 190 mmHg
